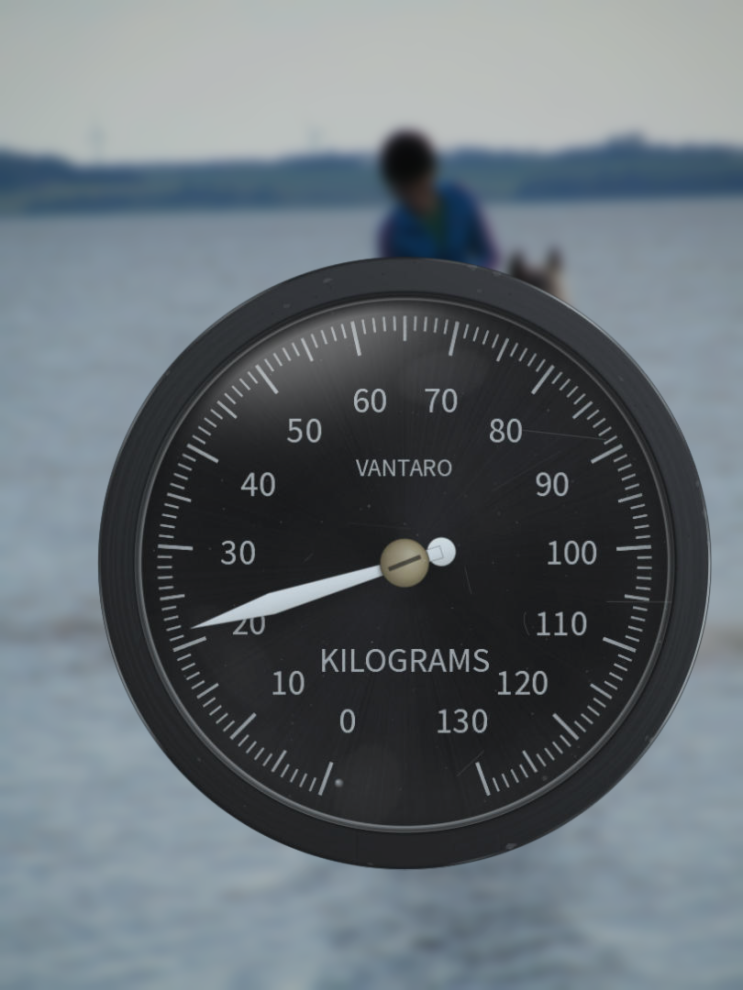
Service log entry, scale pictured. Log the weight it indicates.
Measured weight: 21.5 kg
